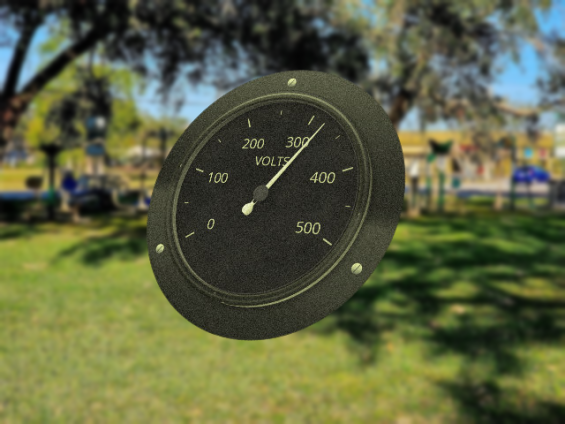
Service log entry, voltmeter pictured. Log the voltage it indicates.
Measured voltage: 325 V
